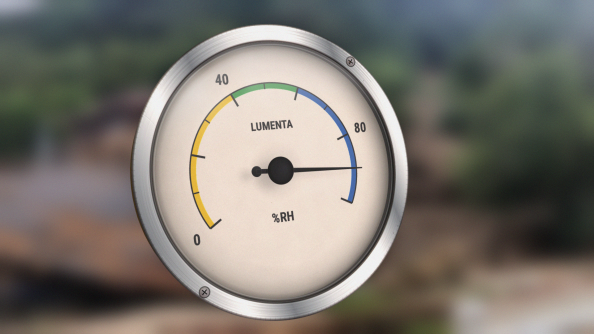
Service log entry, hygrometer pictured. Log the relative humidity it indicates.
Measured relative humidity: 90 %
